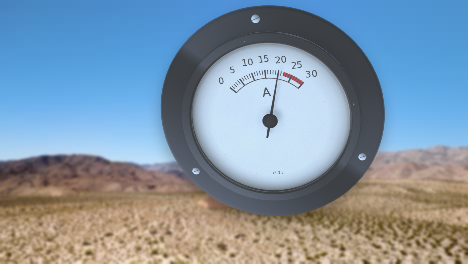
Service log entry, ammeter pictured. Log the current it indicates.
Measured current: 20 A
